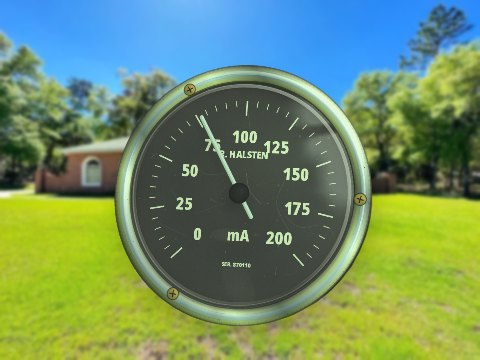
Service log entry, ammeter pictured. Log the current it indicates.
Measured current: 77.5 mA
